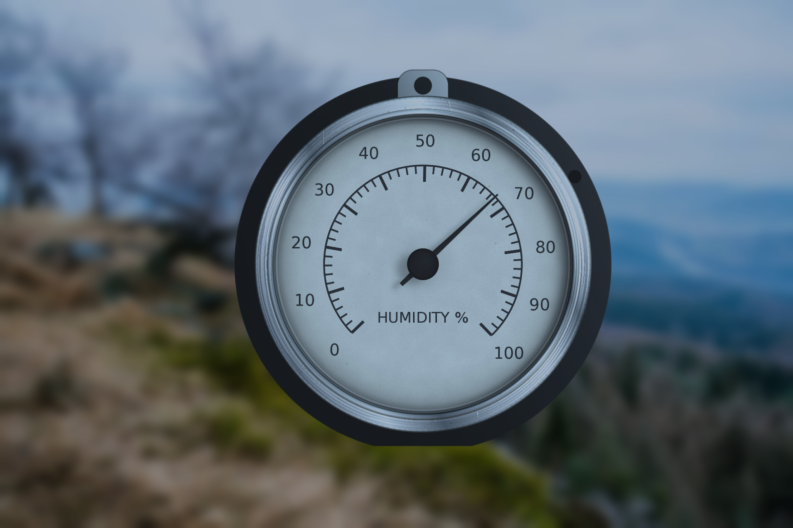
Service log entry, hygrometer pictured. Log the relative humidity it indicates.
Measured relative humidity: 67 %
